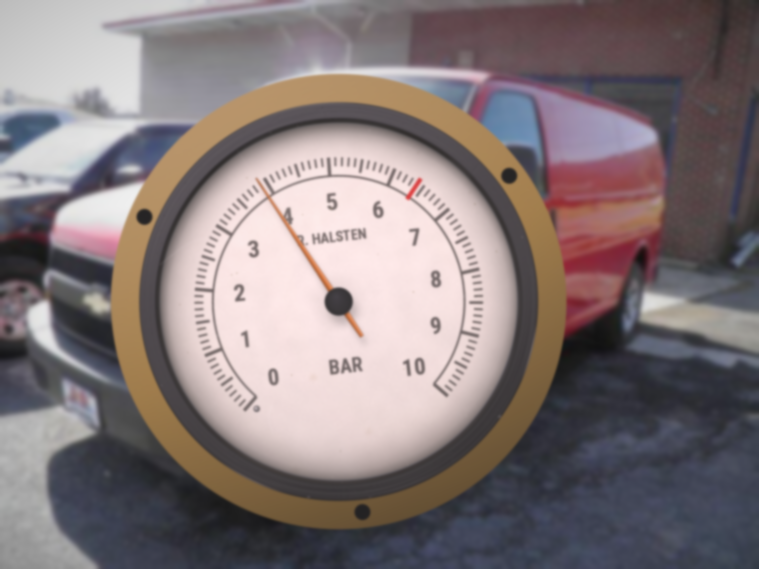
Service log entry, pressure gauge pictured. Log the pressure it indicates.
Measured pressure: 3.9 bar
